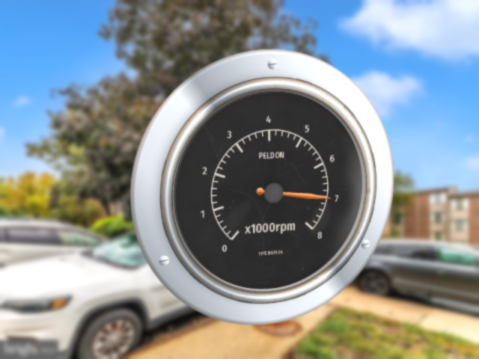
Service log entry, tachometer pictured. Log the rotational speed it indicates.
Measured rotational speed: 7000 rpm
